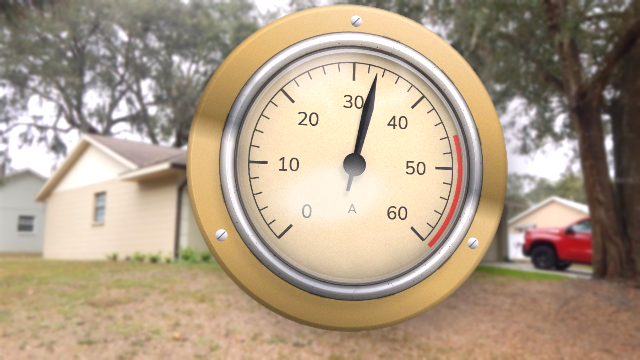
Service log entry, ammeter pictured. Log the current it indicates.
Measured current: 33 A
